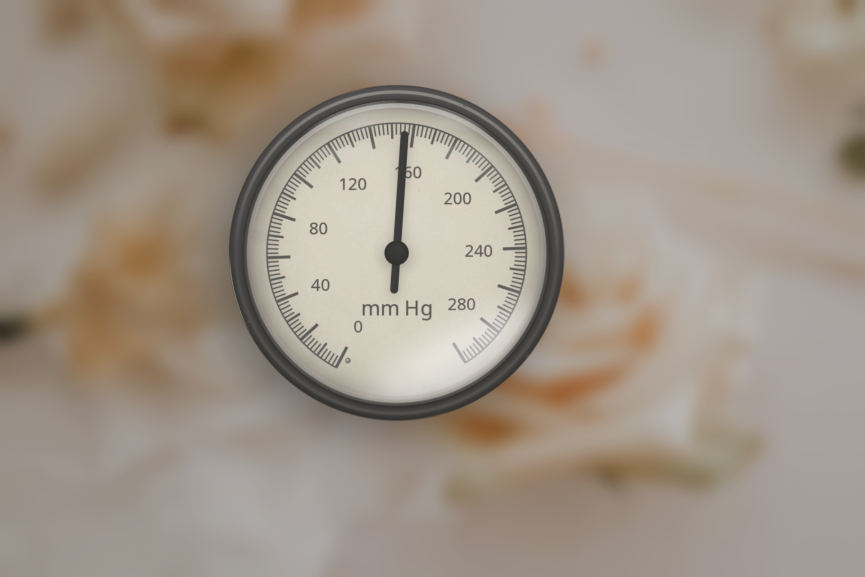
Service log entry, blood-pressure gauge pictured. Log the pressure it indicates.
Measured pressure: 156 mmHg
